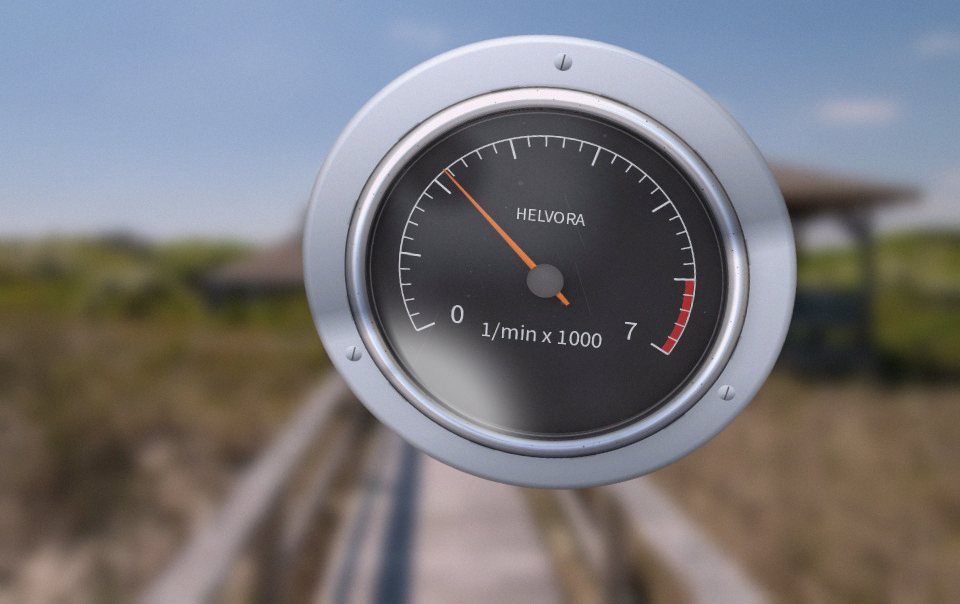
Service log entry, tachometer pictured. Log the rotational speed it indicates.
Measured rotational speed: 2200 rpm
